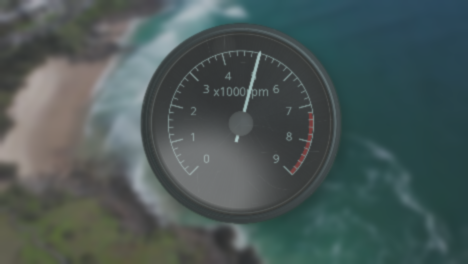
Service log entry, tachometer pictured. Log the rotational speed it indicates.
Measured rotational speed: 5000 rpm
